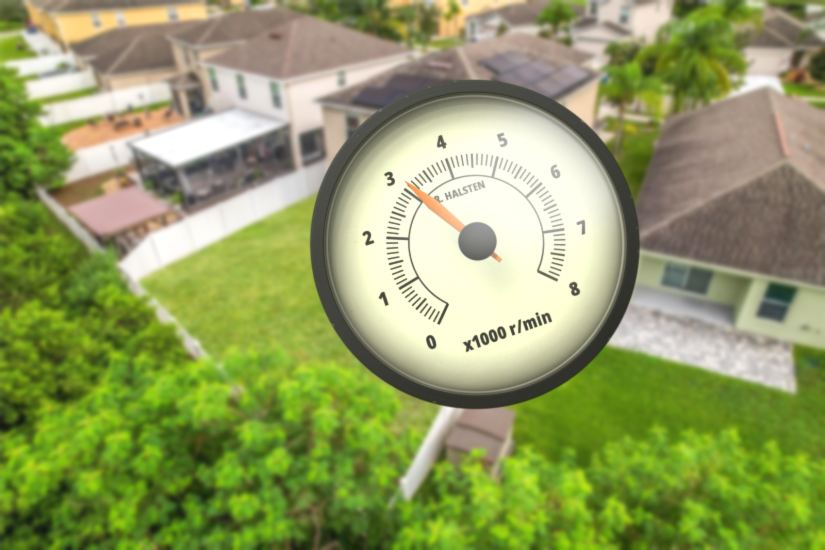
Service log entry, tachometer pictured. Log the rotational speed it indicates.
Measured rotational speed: 3100 rpm
